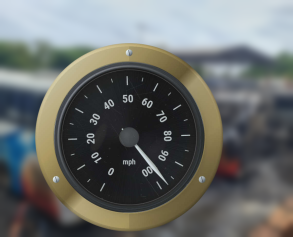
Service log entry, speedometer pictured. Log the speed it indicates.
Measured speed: 97.5 mph
